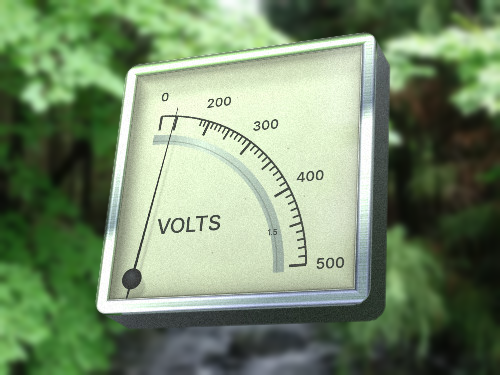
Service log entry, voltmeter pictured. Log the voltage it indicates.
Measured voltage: 100 V
